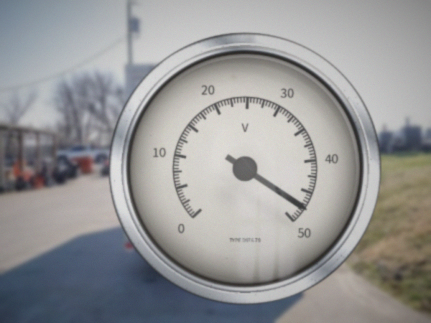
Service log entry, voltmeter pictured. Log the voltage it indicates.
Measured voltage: 47.5 V
